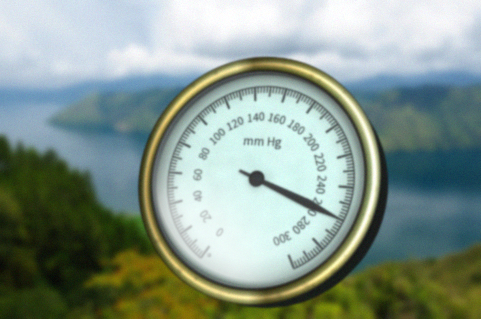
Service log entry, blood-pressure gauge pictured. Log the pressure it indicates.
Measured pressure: 260 mmHg
